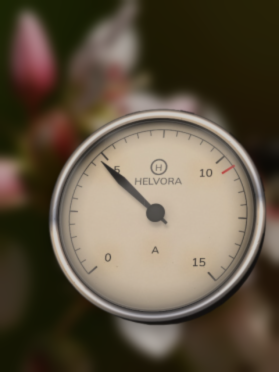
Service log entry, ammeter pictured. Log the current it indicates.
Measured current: 4.75 A
